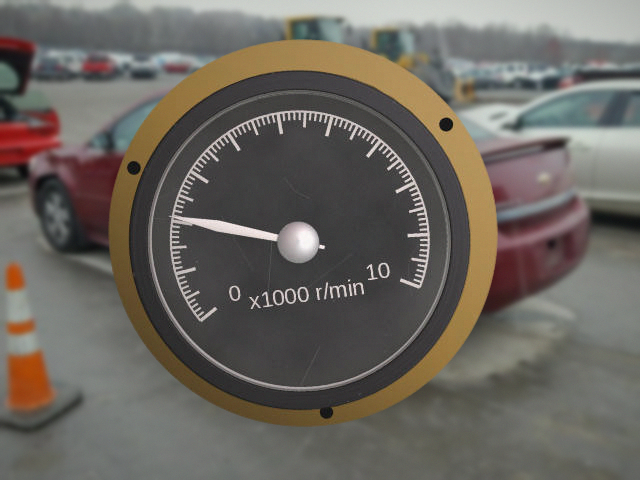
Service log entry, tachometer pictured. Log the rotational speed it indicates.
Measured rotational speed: 2100 rpm
